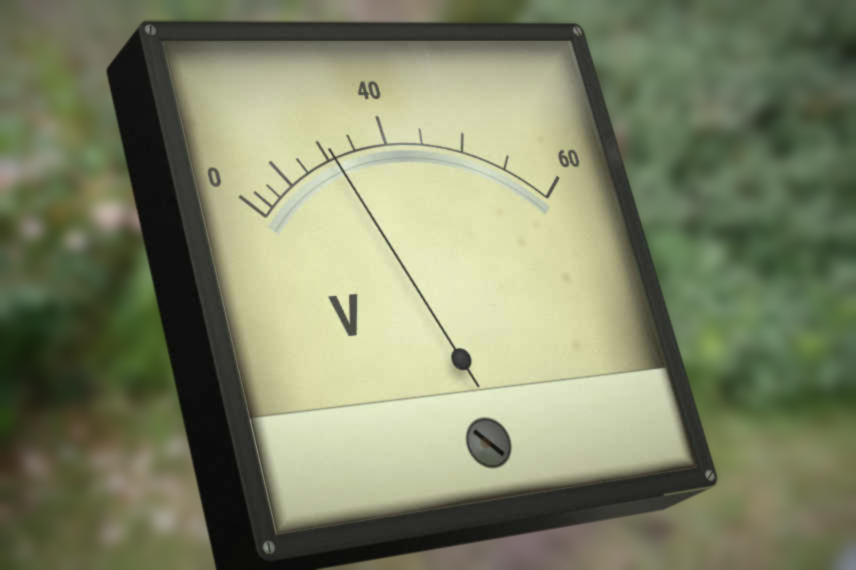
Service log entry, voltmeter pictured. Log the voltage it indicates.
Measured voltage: 30 V
